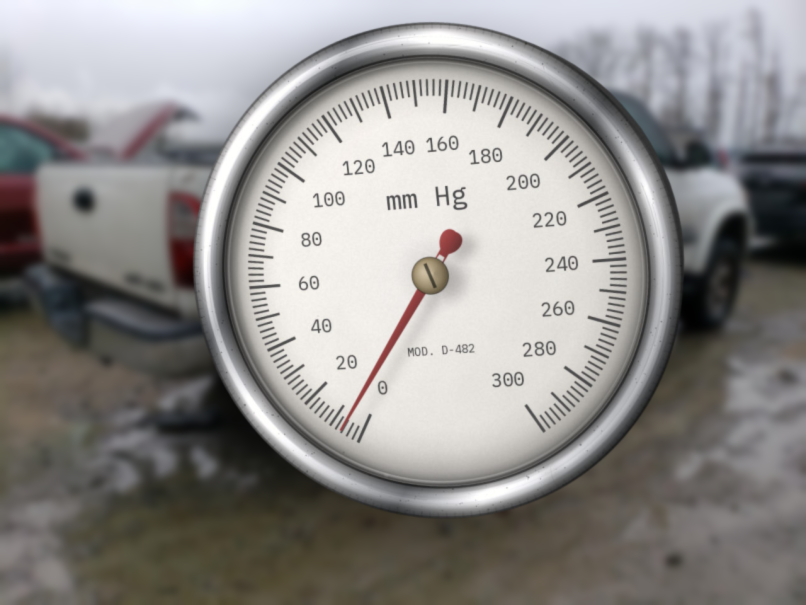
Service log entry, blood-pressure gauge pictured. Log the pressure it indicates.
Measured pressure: 6 mmHg
